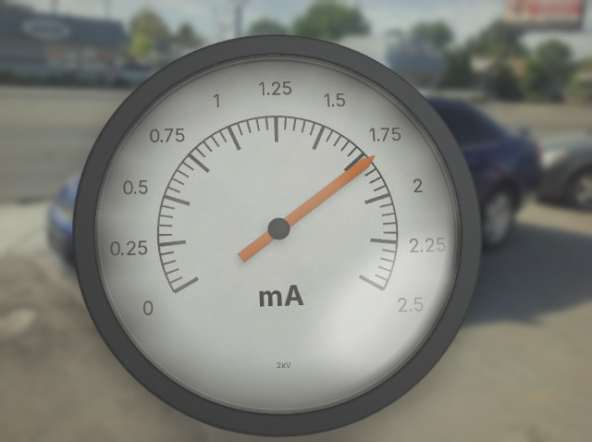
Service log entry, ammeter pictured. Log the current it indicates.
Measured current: 1.8 mA
